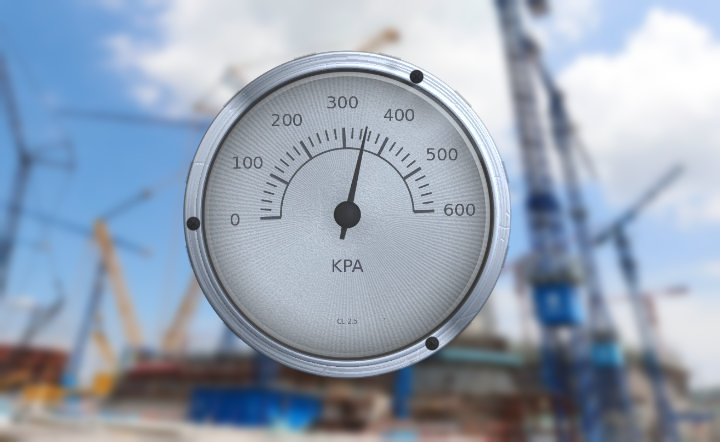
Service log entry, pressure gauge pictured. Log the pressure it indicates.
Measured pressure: 350 kPa
